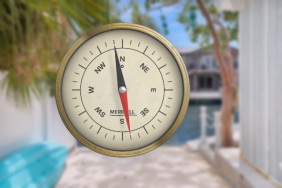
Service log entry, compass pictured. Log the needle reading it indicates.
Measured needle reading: 170 °
